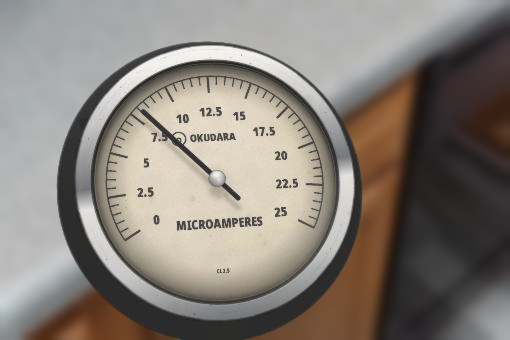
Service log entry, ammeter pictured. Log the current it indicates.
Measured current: 8 µA
